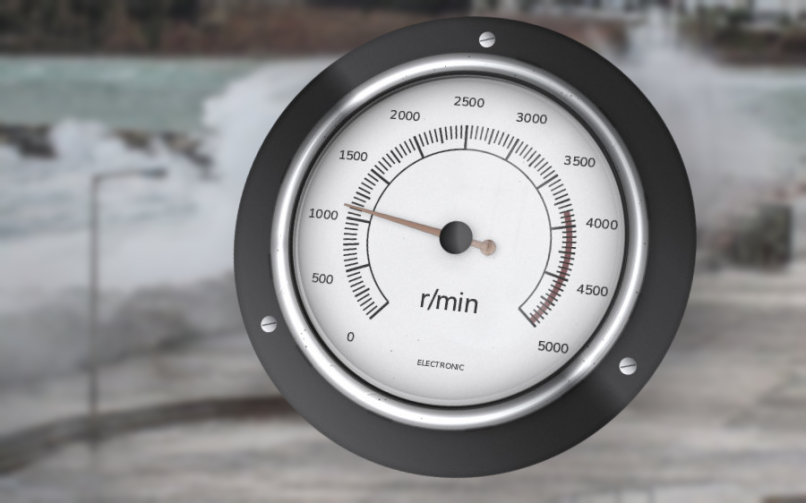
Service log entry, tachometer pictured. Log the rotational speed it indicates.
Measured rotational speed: 1100 rpm
